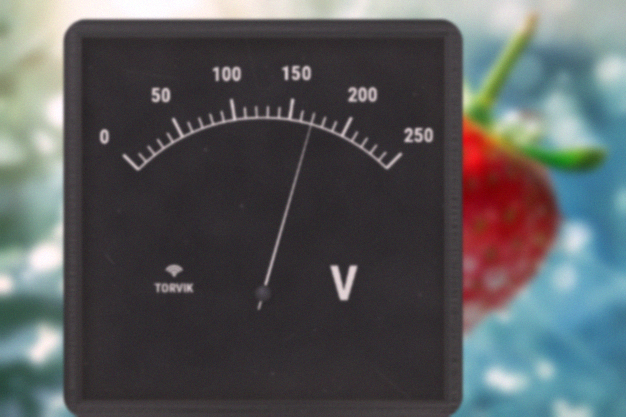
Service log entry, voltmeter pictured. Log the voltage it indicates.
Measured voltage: 170 V
